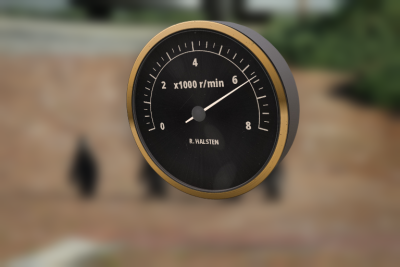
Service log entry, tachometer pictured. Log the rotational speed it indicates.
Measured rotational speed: 6375 rpm
